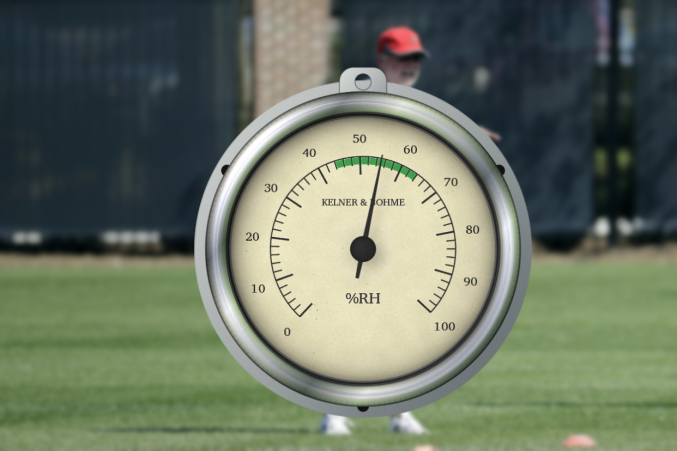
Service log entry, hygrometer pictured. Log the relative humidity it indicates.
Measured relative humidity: 55 %
